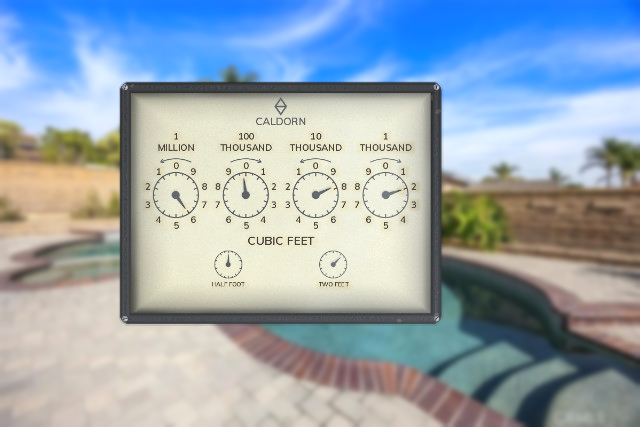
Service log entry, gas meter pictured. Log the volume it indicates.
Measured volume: 598200 ft³
